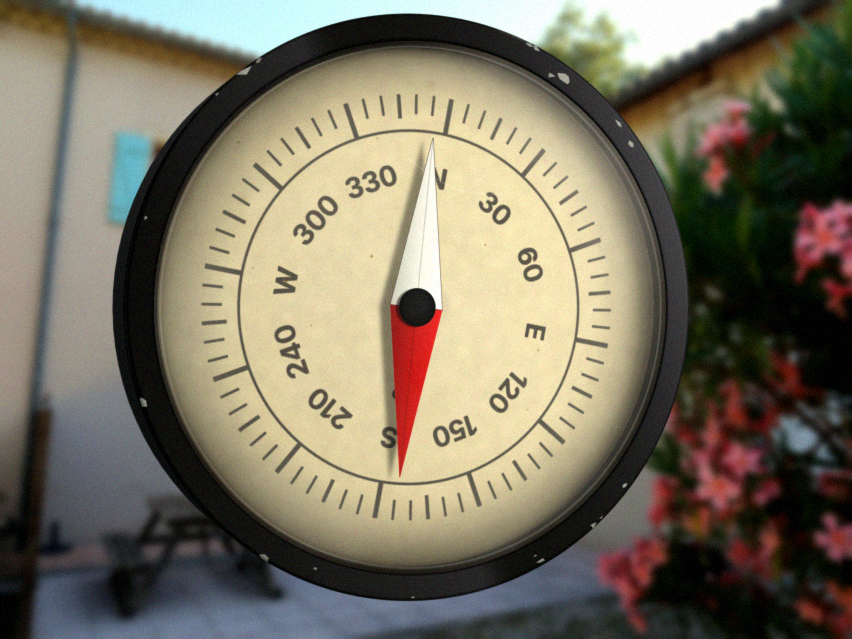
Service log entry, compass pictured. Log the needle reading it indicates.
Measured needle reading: 175 °
